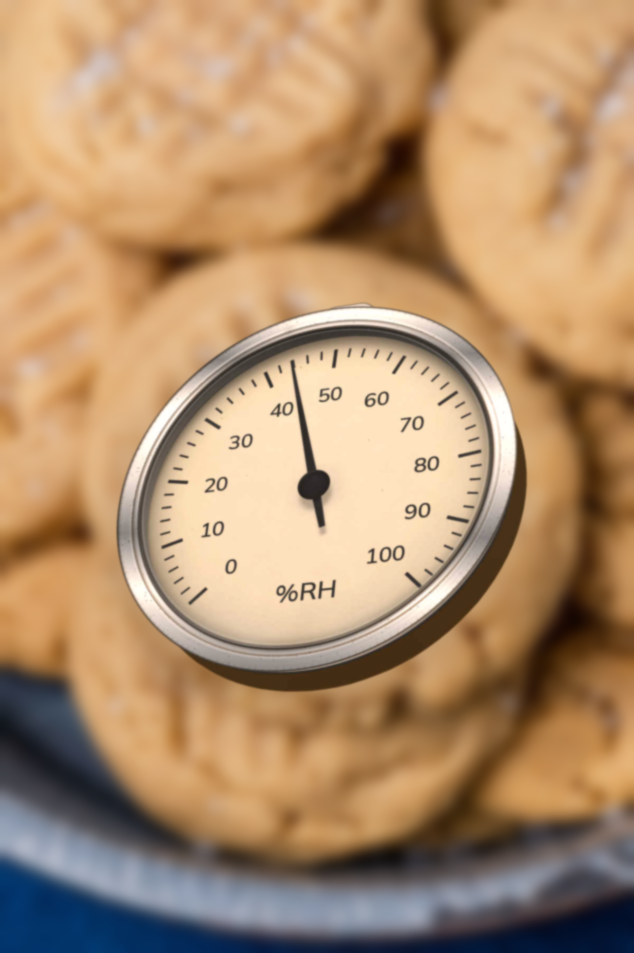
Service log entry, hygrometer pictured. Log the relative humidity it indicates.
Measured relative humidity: 44 %
